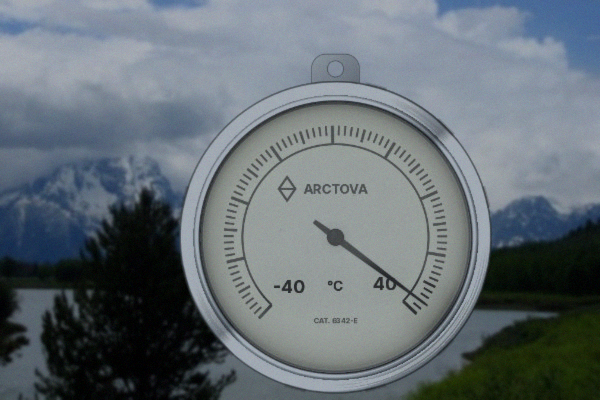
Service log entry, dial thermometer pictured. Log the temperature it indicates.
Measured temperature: 38 °C
